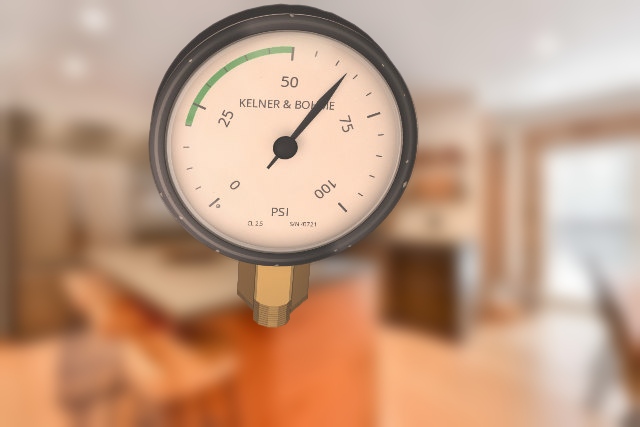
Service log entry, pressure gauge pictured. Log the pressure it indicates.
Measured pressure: 62.5 psi
